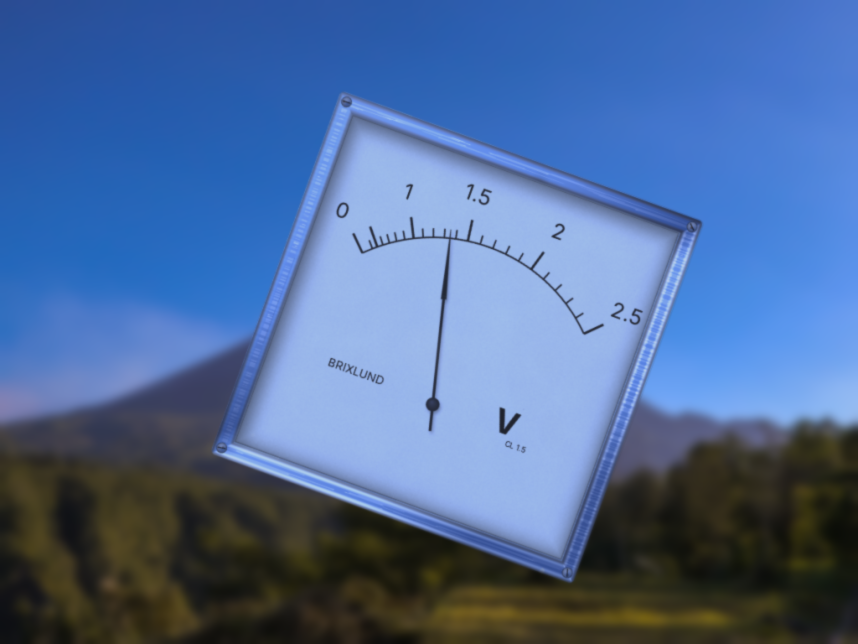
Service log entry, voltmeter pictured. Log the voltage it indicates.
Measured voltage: 1.35 V
